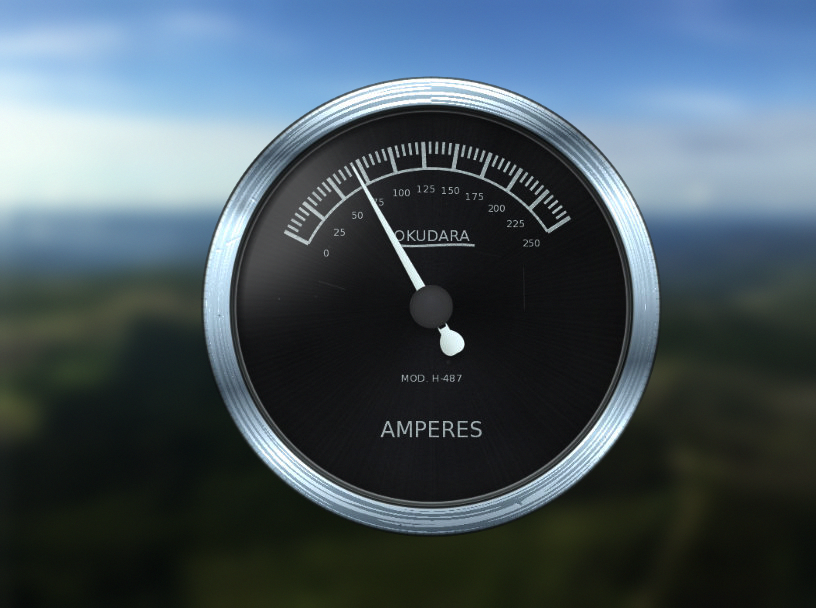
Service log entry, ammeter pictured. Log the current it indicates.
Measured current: 70 A
